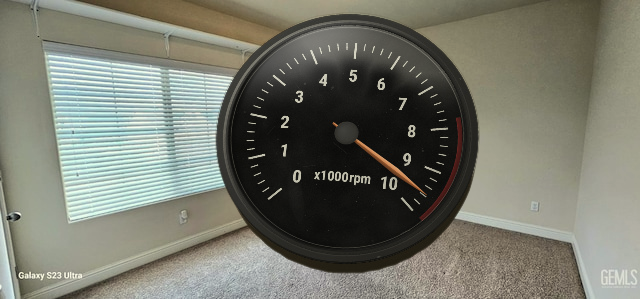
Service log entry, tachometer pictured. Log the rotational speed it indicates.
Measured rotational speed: 9600 rpm
